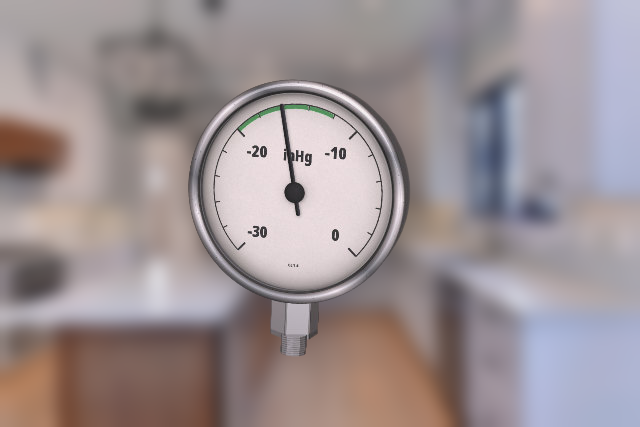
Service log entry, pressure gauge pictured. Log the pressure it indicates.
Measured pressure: -16 inHg
